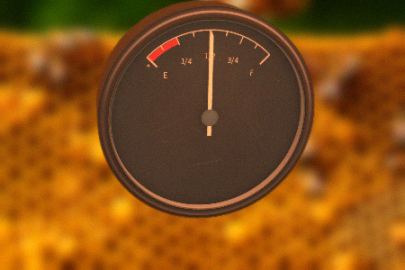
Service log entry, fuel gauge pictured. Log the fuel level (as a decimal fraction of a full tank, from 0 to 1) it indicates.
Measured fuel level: 0.5
